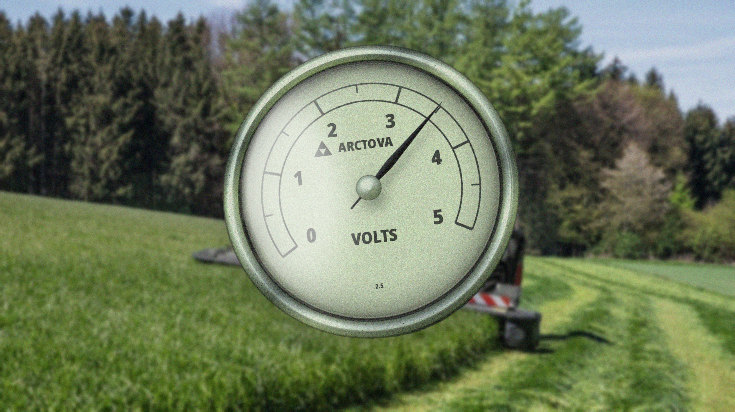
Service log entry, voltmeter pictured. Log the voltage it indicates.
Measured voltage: 3.5 V
